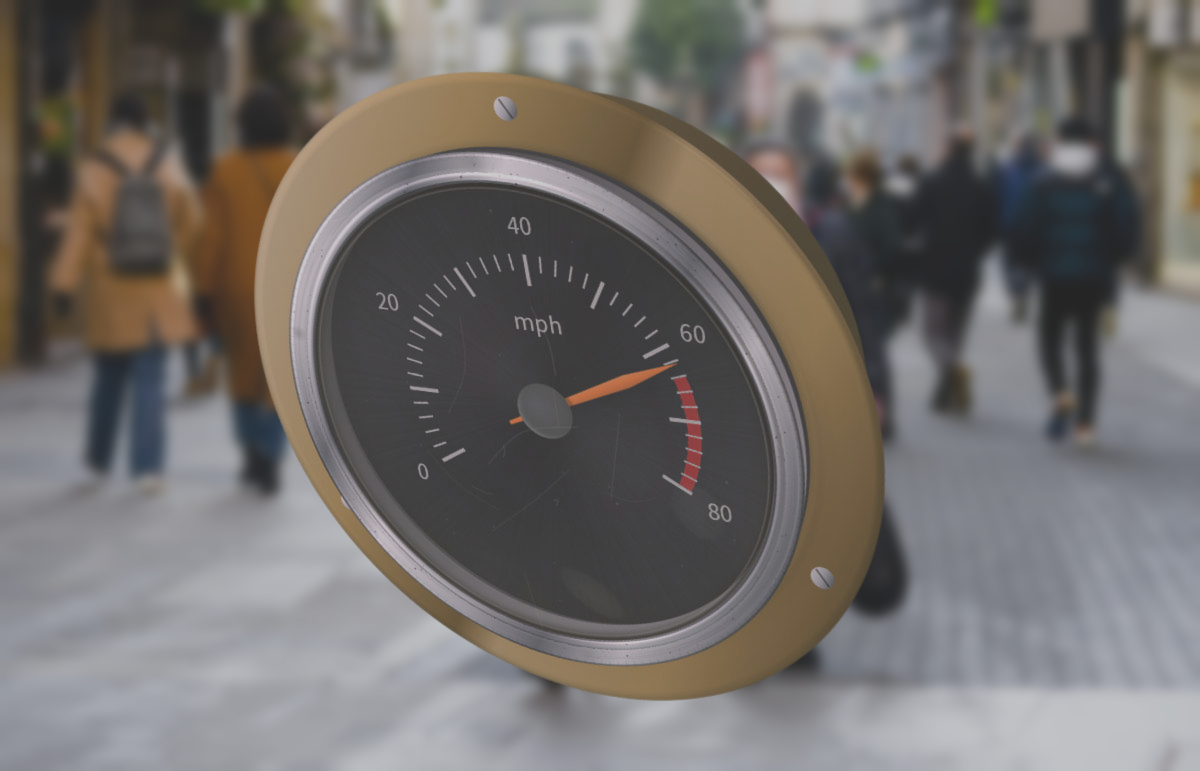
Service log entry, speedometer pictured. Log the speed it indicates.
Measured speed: 62 mph
